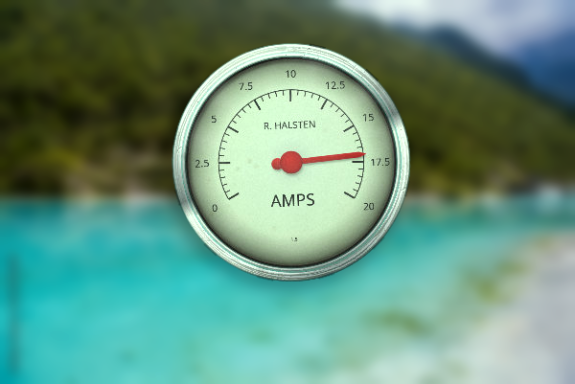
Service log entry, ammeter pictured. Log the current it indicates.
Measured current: 17 A
